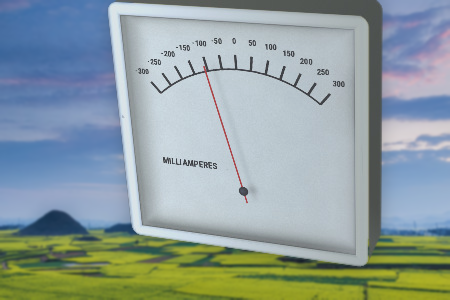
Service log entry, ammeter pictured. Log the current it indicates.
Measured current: -100 mA
